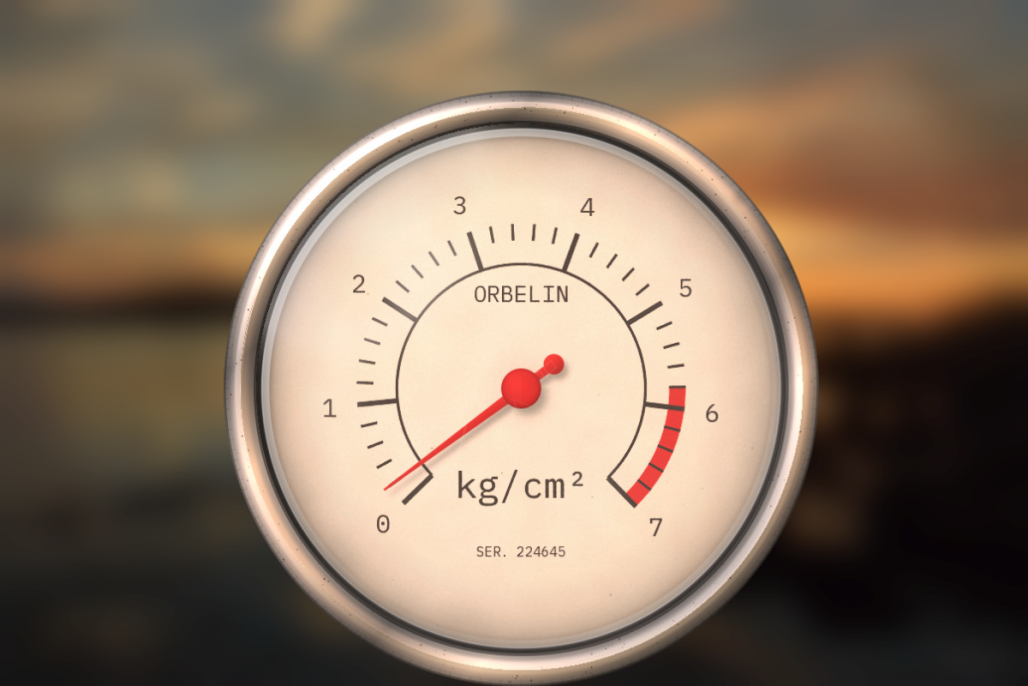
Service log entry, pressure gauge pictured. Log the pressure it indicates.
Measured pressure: 0.2 kg/cm²
